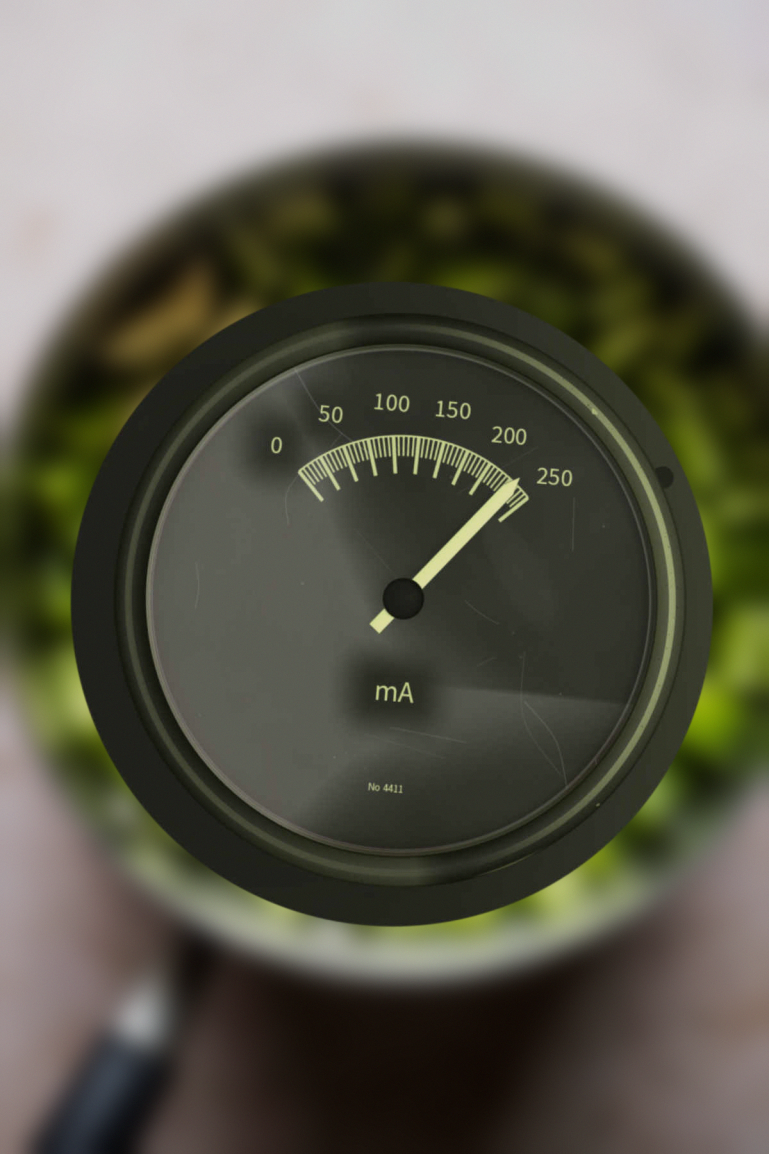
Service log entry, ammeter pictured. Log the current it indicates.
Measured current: 230 mA
